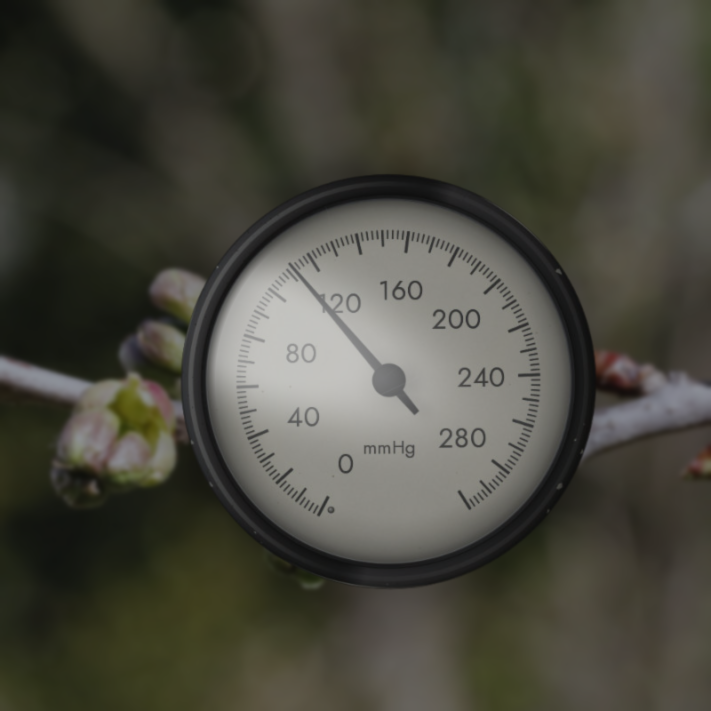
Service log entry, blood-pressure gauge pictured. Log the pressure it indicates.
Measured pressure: 112 mmHg
